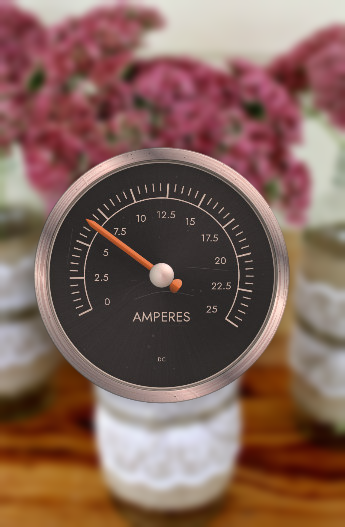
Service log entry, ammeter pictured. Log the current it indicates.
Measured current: 6.5 A
